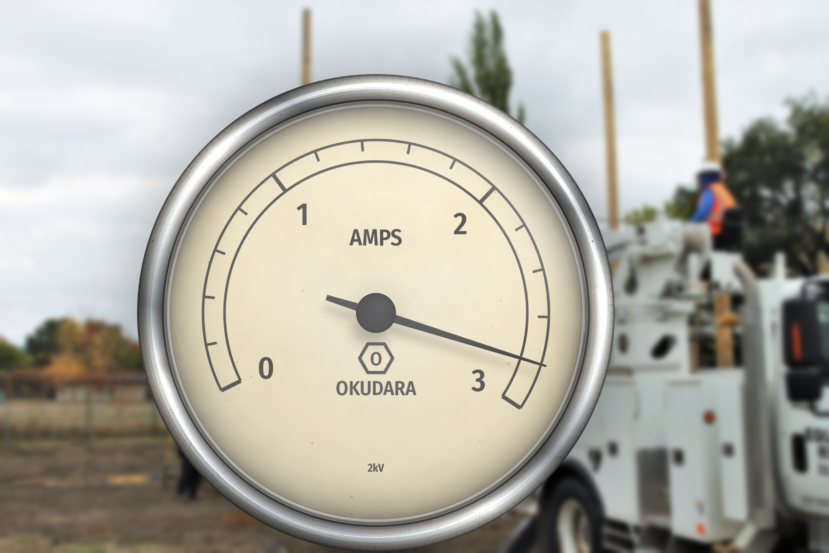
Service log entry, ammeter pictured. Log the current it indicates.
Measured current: 2.8 A
